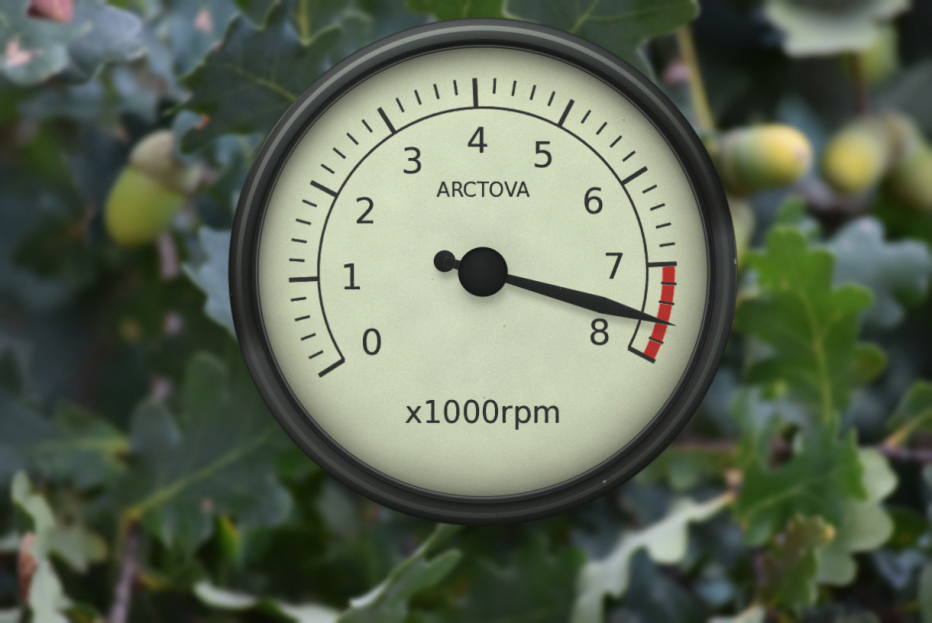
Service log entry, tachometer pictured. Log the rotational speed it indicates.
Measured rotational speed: 7600 rpm
